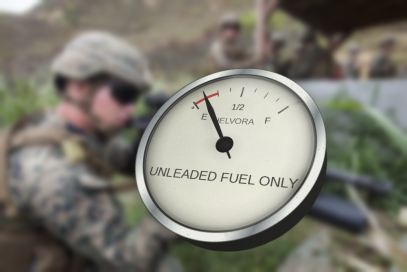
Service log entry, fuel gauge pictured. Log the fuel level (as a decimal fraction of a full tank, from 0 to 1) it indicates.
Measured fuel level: 0.125
